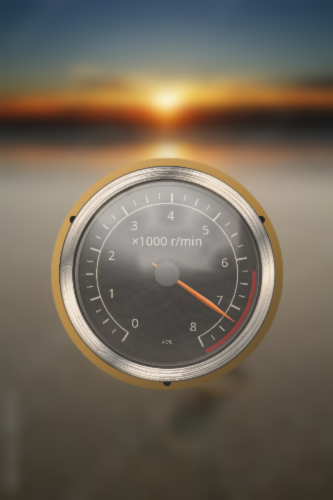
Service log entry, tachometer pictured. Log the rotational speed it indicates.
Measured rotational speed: 7250 rpm
